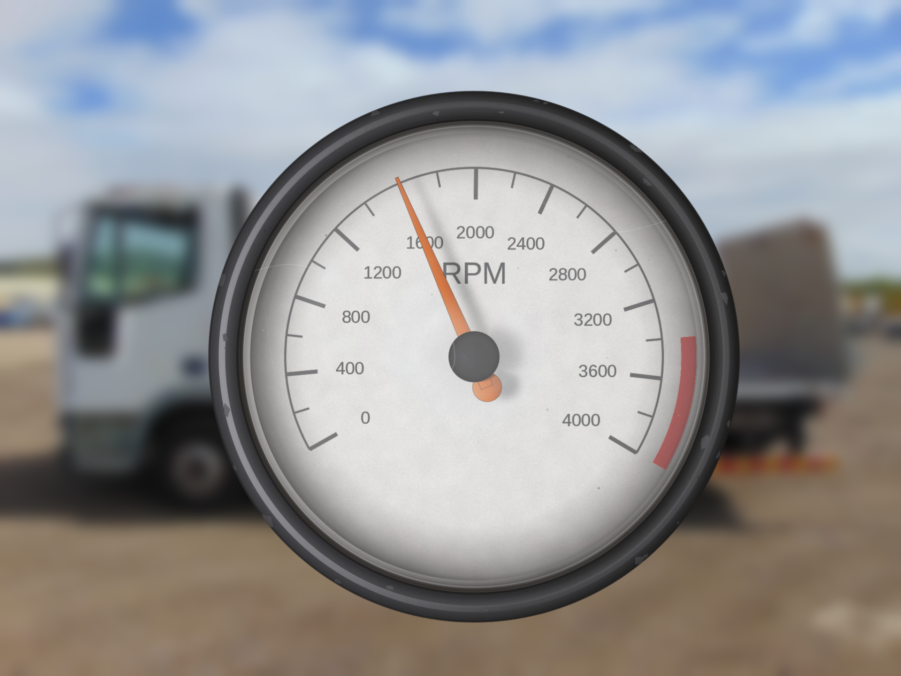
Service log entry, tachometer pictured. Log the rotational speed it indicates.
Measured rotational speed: 1600 rpm
